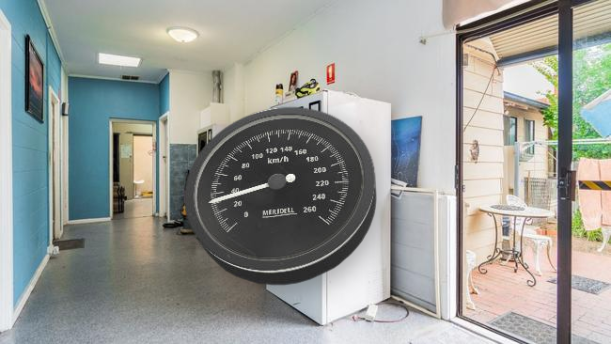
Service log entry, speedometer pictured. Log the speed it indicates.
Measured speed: 30 km/h
